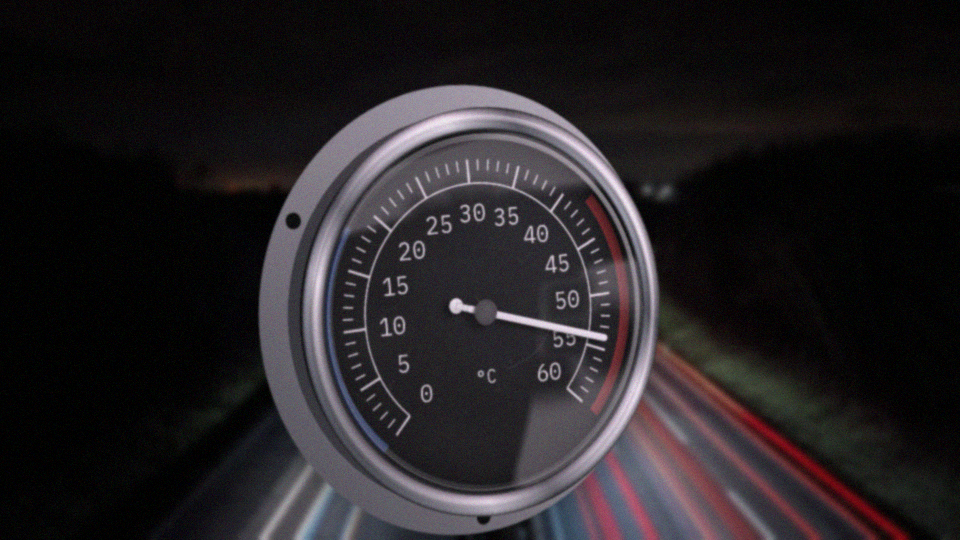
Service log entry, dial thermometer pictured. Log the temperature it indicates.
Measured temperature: 54 °C
